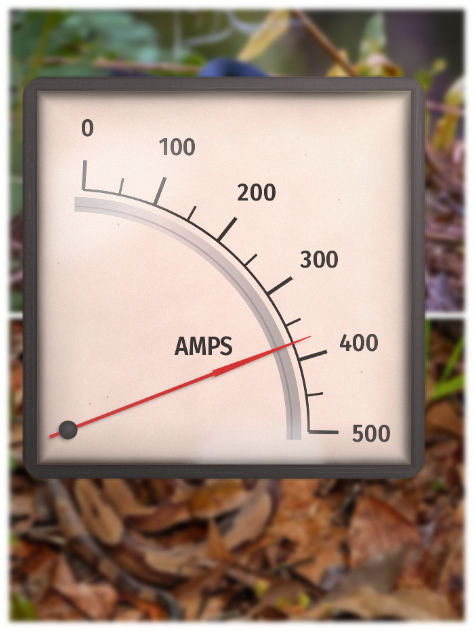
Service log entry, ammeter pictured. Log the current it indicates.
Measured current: 375 A
